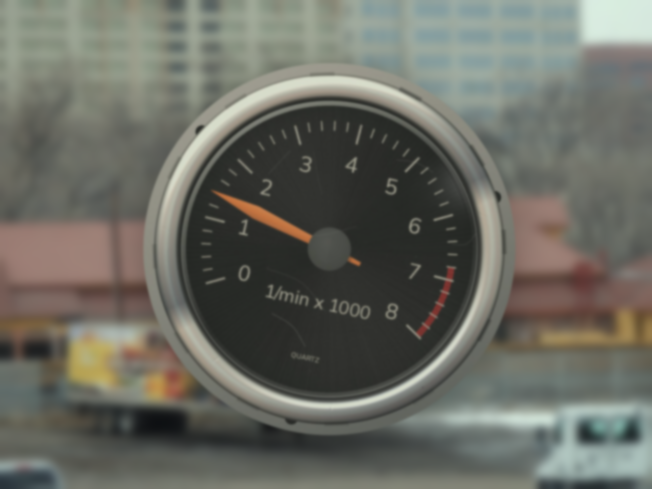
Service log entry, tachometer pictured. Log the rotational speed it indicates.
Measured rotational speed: 1400 rpm
